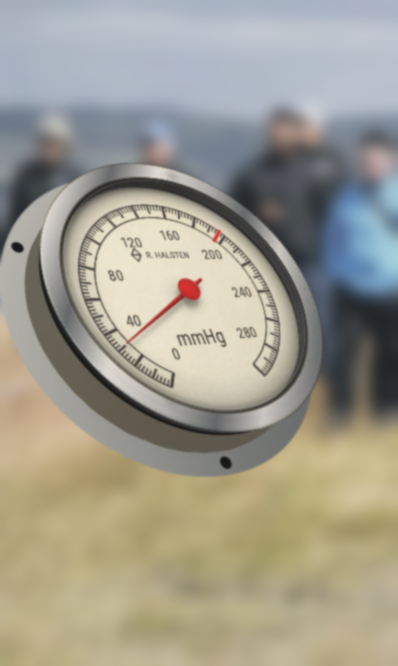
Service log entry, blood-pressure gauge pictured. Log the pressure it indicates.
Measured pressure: 30 mmHg
